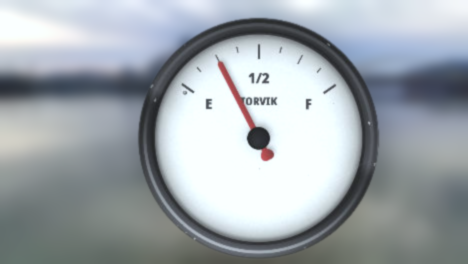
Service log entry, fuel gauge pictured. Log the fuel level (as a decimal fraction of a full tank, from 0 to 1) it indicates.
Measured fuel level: 0.25
